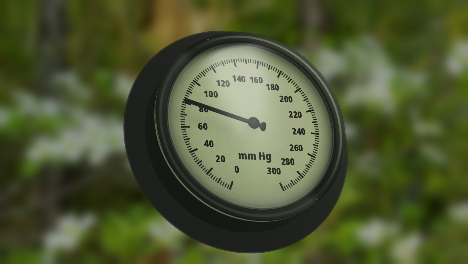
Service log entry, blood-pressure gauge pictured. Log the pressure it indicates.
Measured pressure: 80 mmHg
